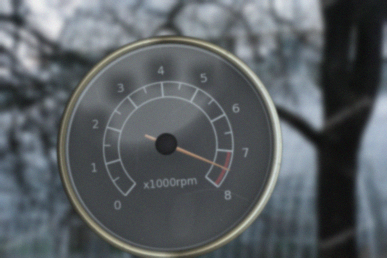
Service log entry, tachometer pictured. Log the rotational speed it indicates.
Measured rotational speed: 7500 rpm
